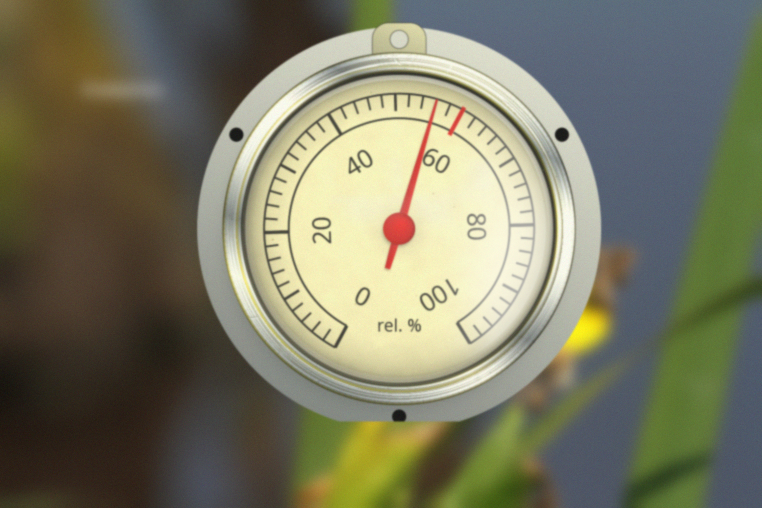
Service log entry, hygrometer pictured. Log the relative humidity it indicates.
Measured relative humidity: 56 %
